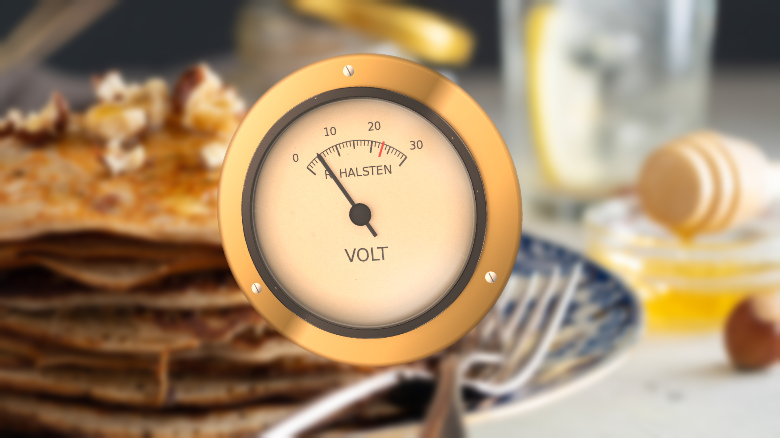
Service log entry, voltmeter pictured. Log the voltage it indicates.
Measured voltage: 5 V
